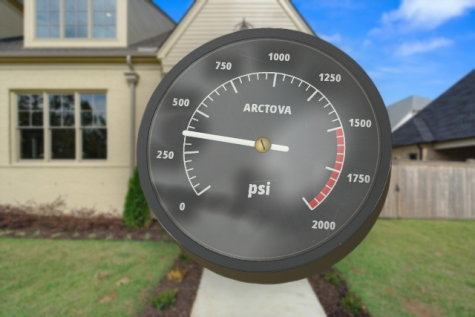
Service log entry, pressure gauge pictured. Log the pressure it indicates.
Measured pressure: 350 psi
